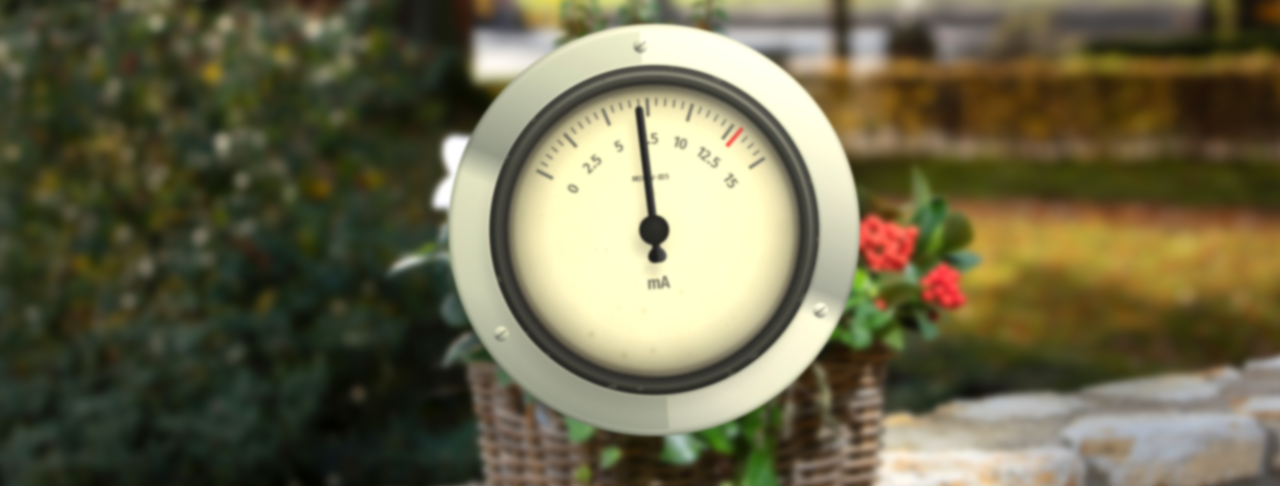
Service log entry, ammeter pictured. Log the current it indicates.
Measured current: 7 mA
